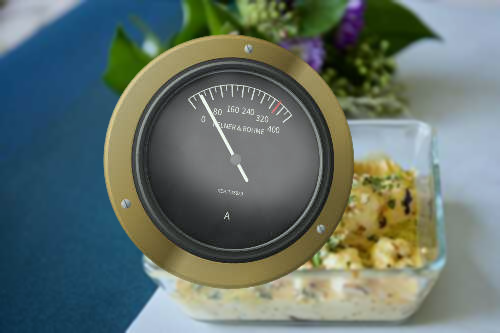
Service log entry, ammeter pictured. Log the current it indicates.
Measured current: 40 A
